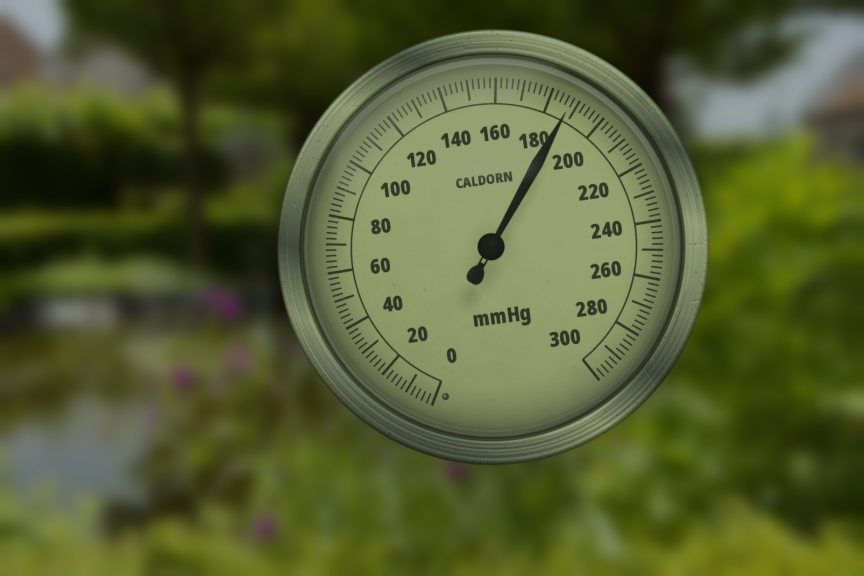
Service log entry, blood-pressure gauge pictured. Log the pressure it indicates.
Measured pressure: 188 mmHg
